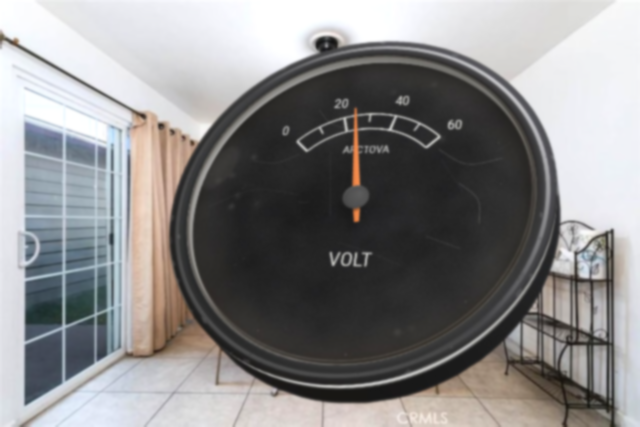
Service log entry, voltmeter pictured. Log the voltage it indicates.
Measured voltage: 25 V
